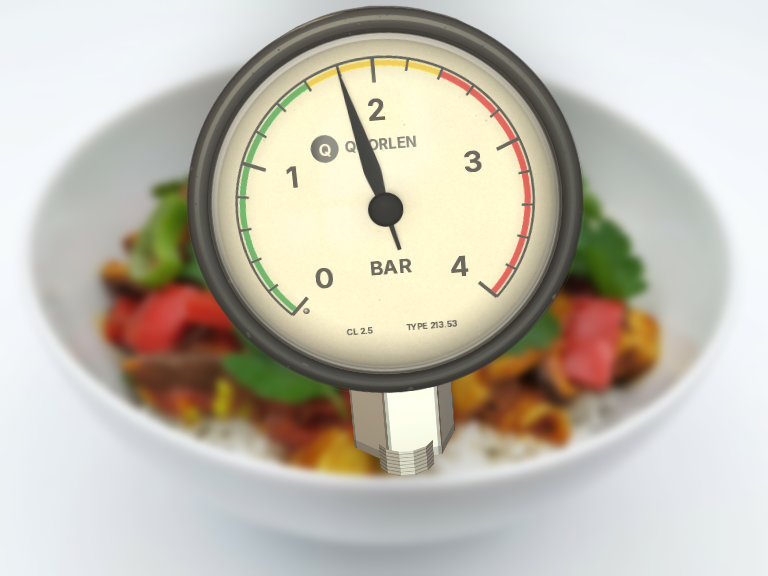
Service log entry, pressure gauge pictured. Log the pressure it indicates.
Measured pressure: 1.8 bar
